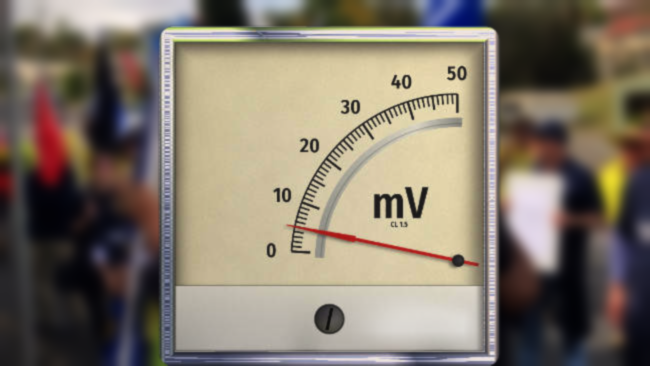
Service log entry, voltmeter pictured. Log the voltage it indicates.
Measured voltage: 5 mV
